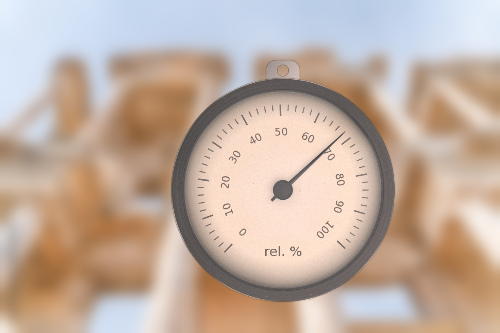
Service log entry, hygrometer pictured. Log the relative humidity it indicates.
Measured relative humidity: 68 %
